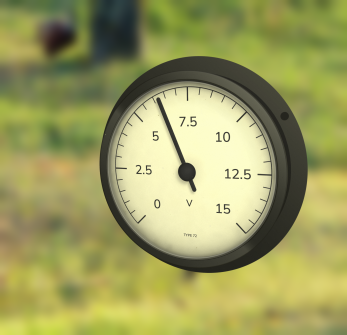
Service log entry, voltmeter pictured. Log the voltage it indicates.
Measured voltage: 6.25 V
